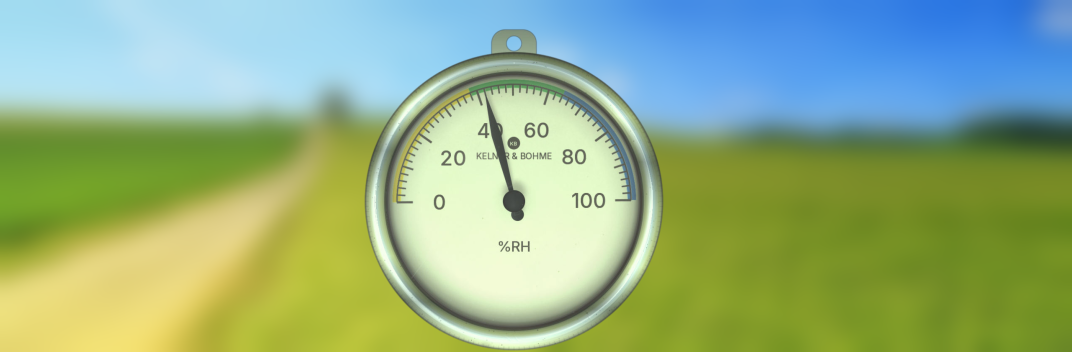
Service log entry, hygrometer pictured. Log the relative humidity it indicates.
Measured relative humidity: 42 %
